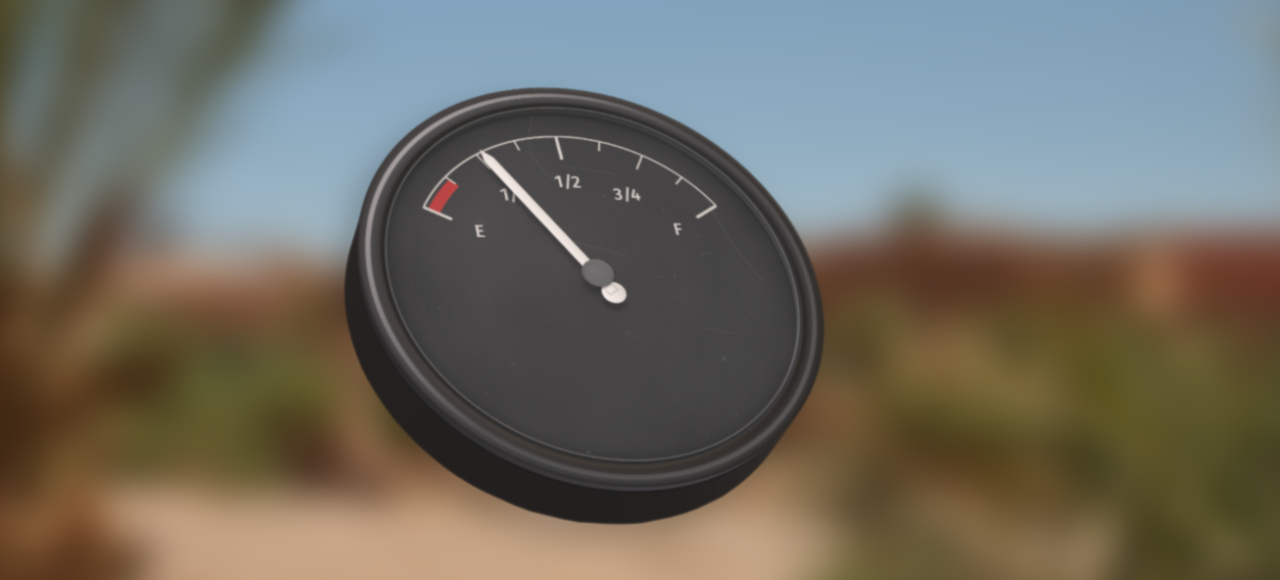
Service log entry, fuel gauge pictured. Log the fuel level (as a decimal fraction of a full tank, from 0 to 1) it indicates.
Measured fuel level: 0.25
